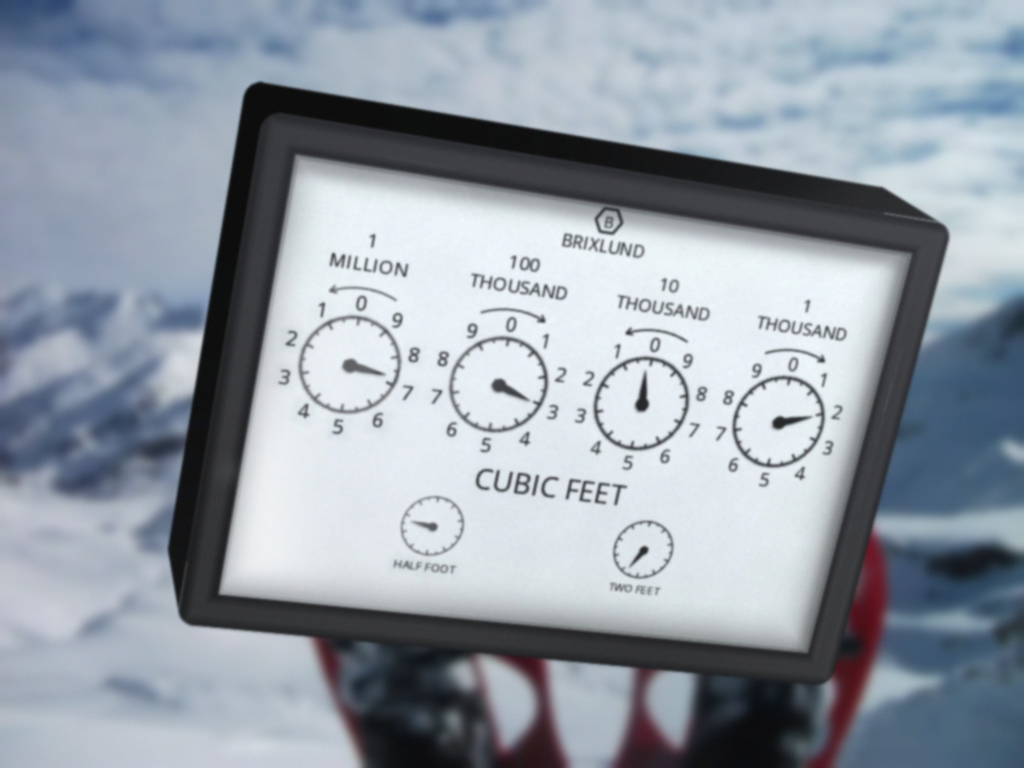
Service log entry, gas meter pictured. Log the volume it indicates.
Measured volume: 730200 ft³
